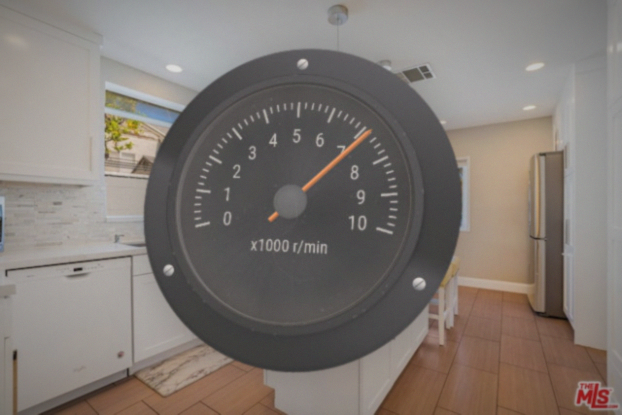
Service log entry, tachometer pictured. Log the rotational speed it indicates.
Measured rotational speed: 7200 rpm
